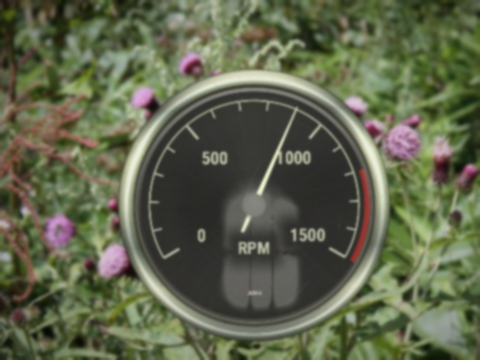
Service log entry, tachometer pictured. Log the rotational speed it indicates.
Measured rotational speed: 900 rpm
